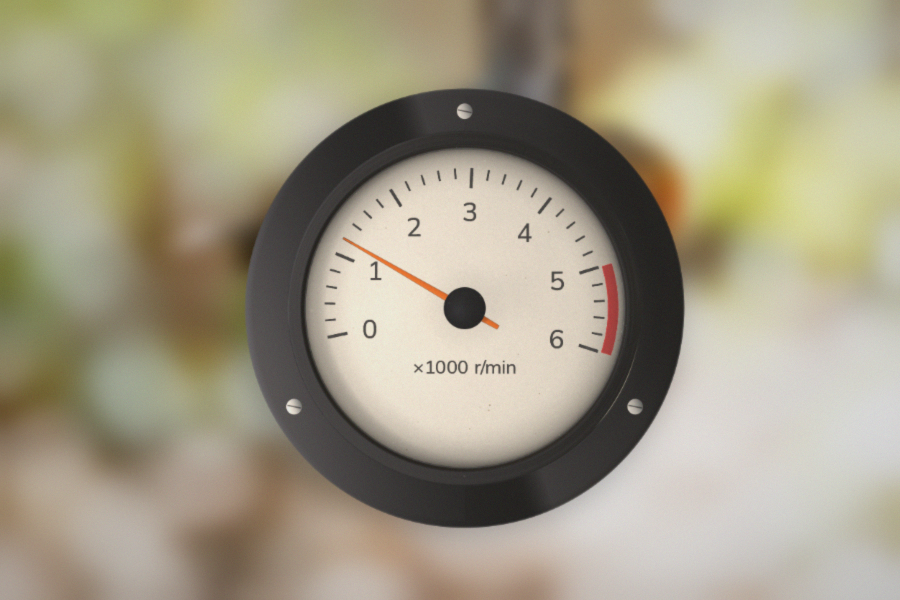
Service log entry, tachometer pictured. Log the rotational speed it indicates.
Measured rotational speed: 1200 rpm
